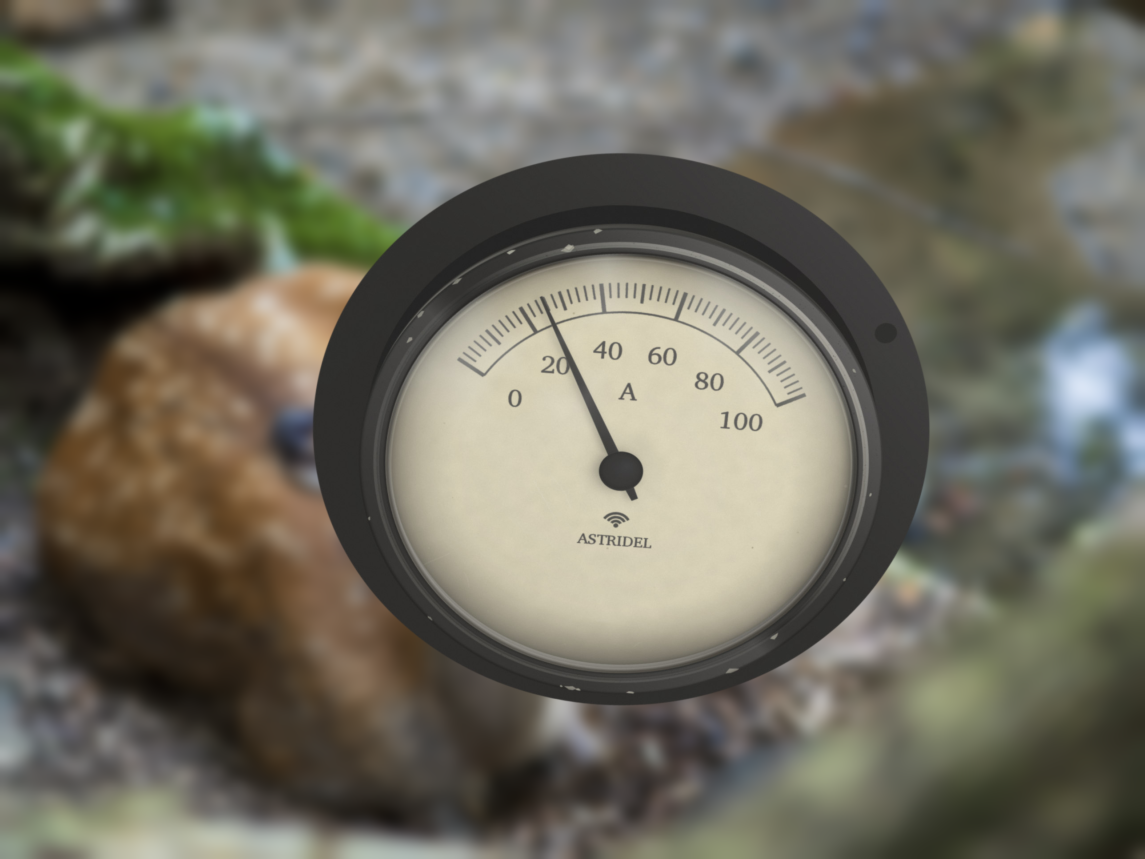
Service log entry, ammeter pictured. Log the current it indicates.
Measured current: 26 A
